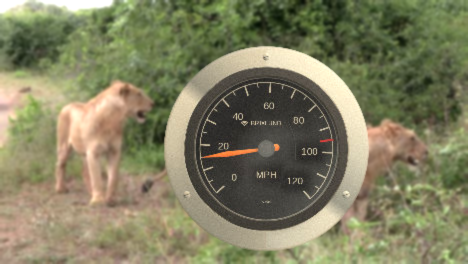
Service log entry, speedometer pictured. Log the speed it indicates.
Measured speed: 15 mph
